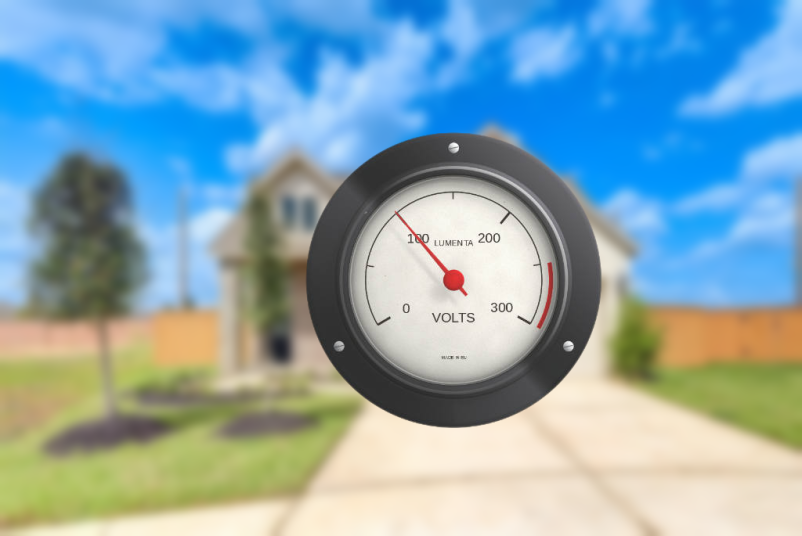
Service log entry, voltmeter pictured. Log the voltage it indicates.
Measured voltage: 100 V
